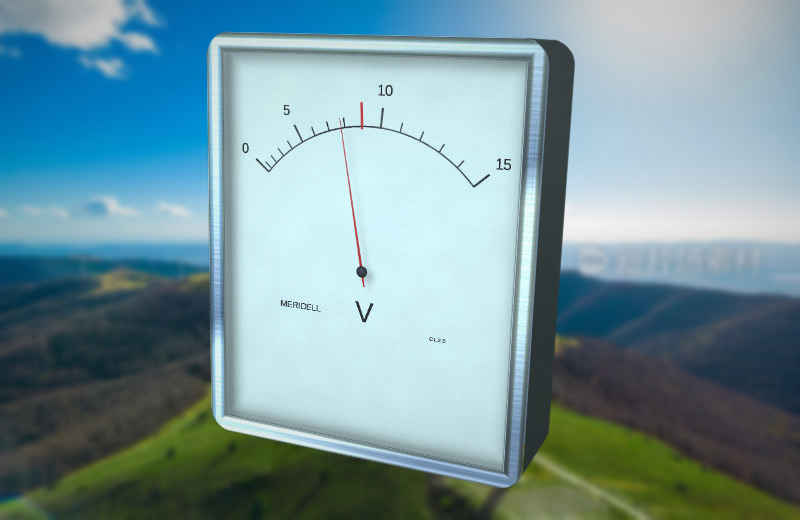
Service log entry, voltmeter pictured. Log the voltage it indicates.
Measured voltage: 8 V
